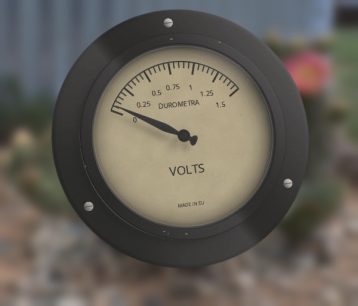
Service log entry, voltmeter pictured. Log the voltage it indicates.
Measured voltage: 0.05 V
